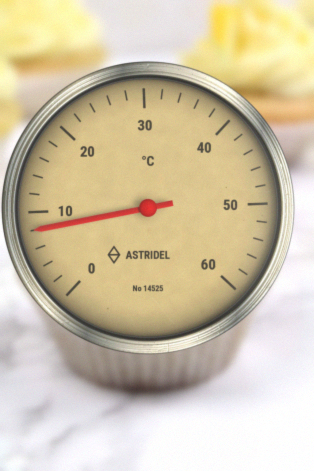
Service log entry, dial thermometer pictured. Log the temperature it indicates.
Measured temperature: 8 °C
